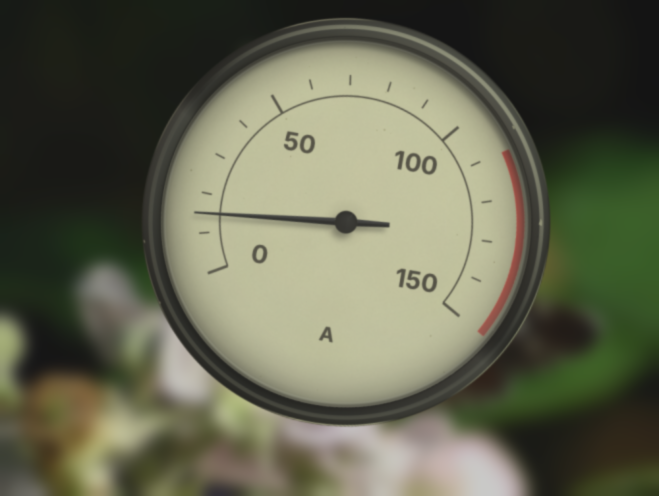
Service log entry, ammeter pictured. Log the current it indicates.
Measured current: 15 A
